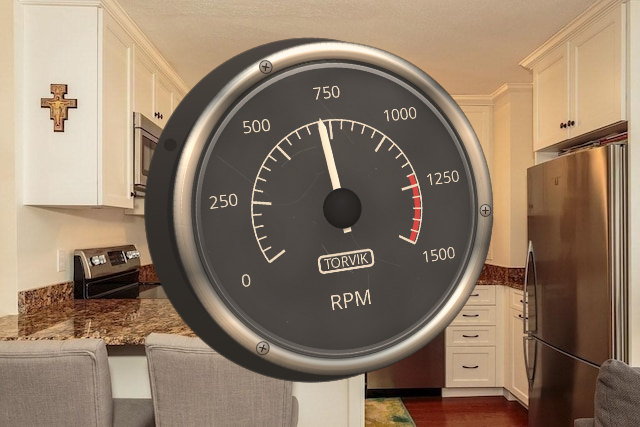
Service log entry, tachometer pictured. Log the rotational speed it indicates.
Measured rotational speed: 700 rpm
